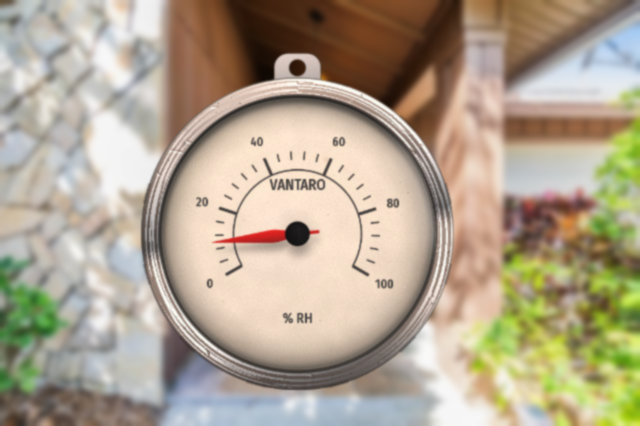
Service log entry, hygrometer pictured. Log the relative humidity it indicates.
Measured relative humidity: 10 %
